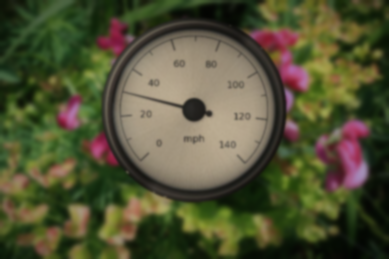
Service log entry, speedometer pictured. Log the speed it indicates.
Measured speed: 30 mph
